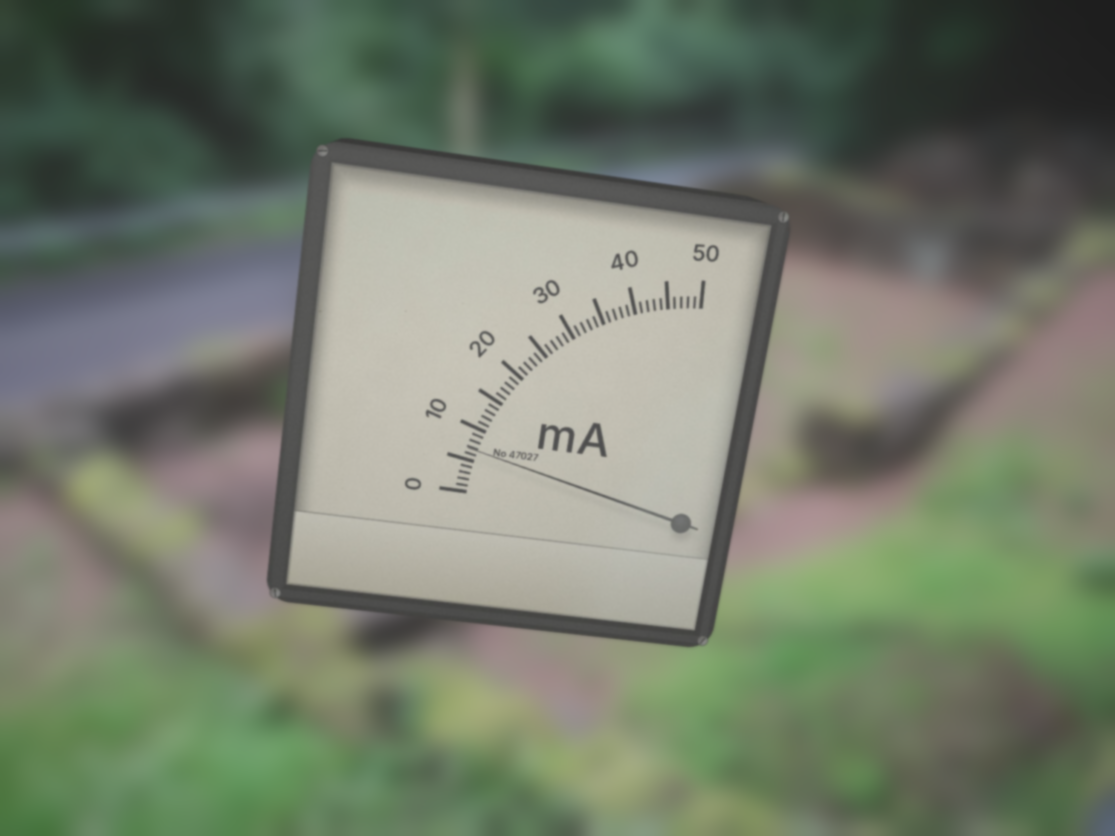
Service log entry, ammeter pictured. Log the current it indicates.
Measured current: 7 mA
